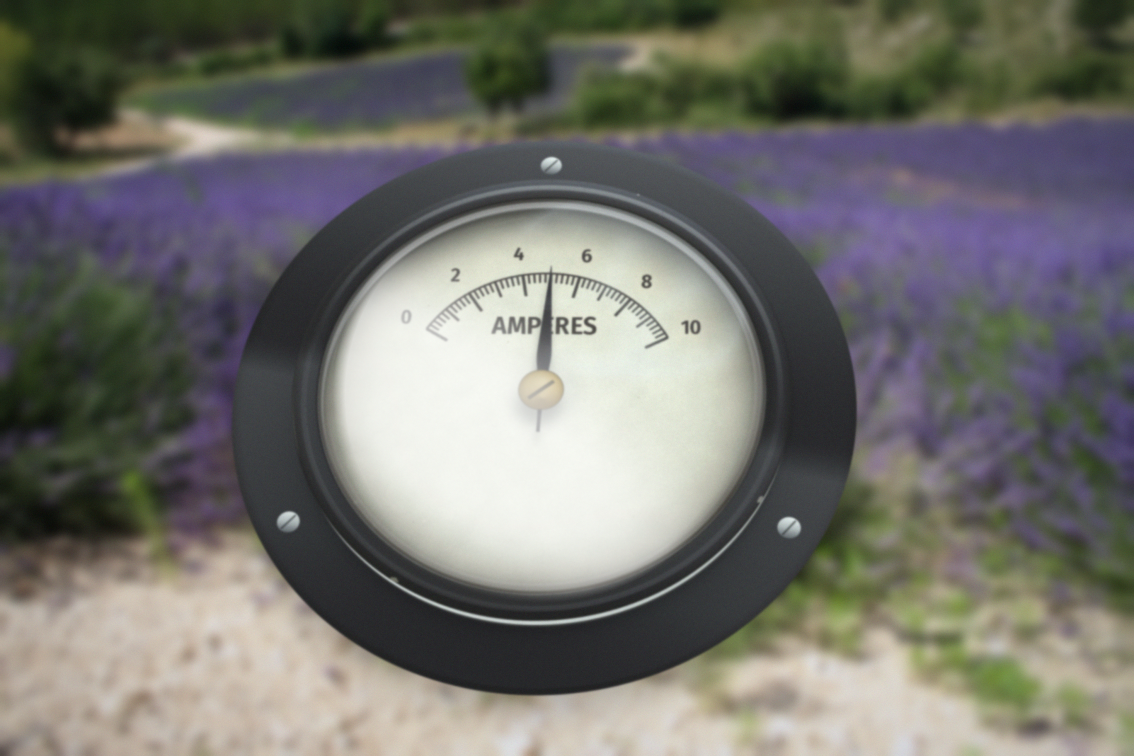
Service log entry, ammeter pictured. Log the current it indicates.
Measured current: 5 A
